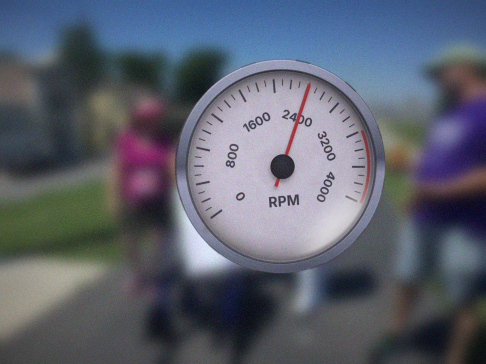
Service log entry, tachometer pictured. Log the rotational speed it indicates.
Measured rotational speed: 2400 rpm
